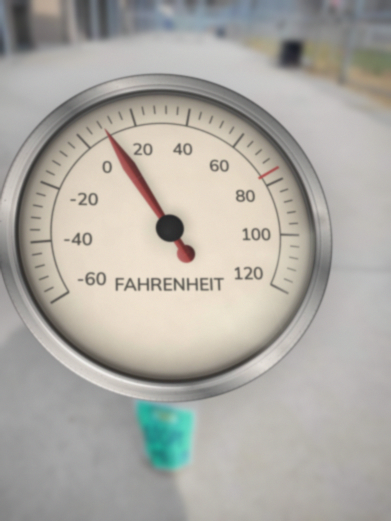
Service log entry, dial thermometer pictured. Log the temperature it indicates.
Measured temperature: 8 °F
